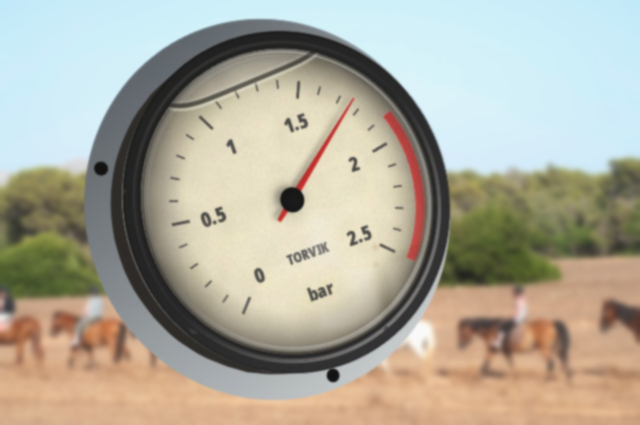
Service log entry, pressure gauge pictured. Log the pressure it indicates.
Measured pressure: 1.75 bar
